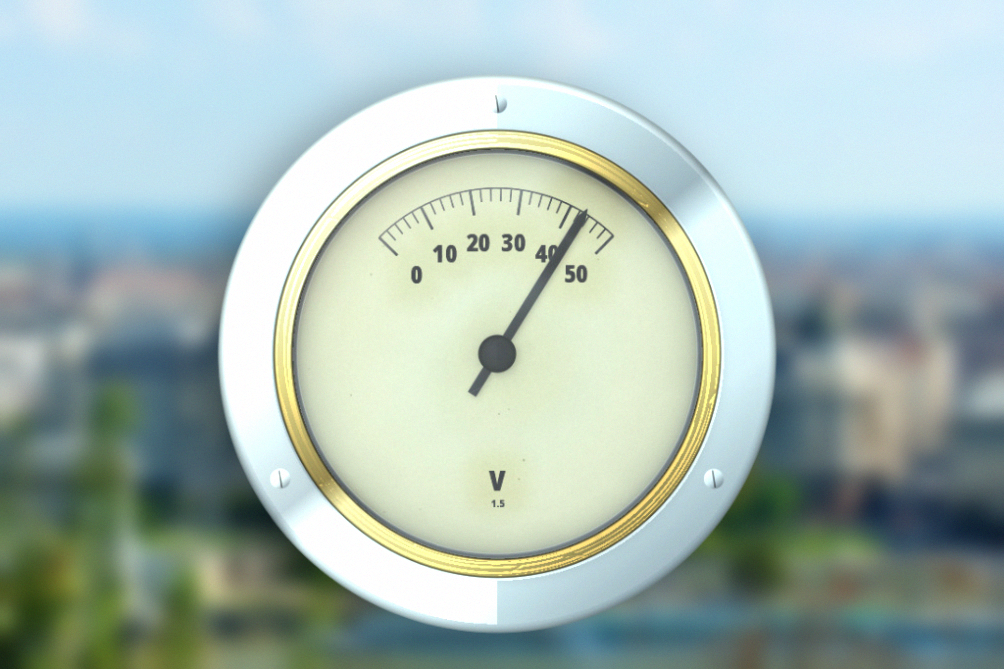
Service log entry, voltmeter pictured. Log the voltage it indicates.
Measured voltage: 43 V
